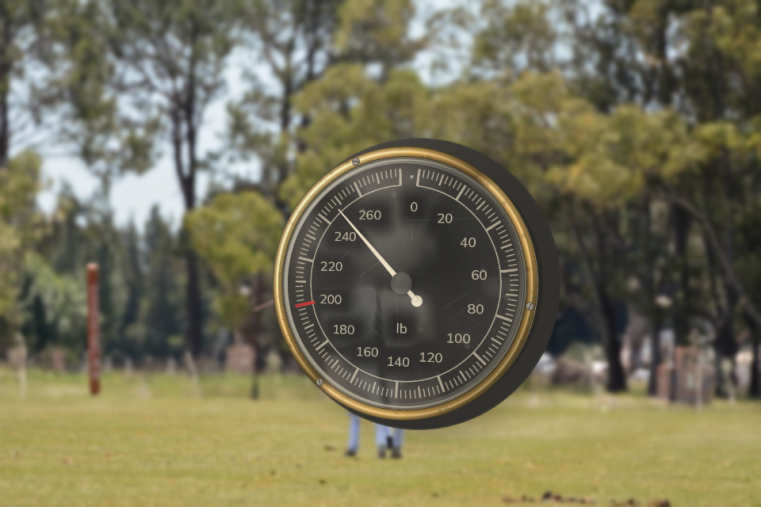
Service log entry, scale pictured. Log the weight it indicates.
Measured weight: 248 lb
